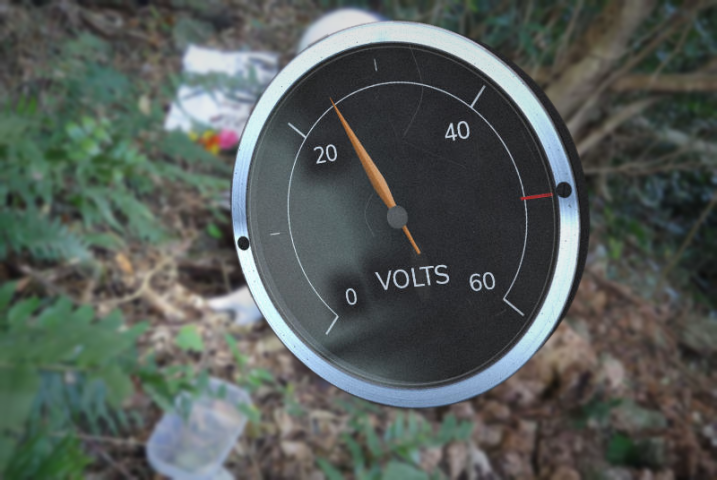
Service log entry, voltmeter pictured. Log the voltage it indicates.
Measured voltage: 25 V
